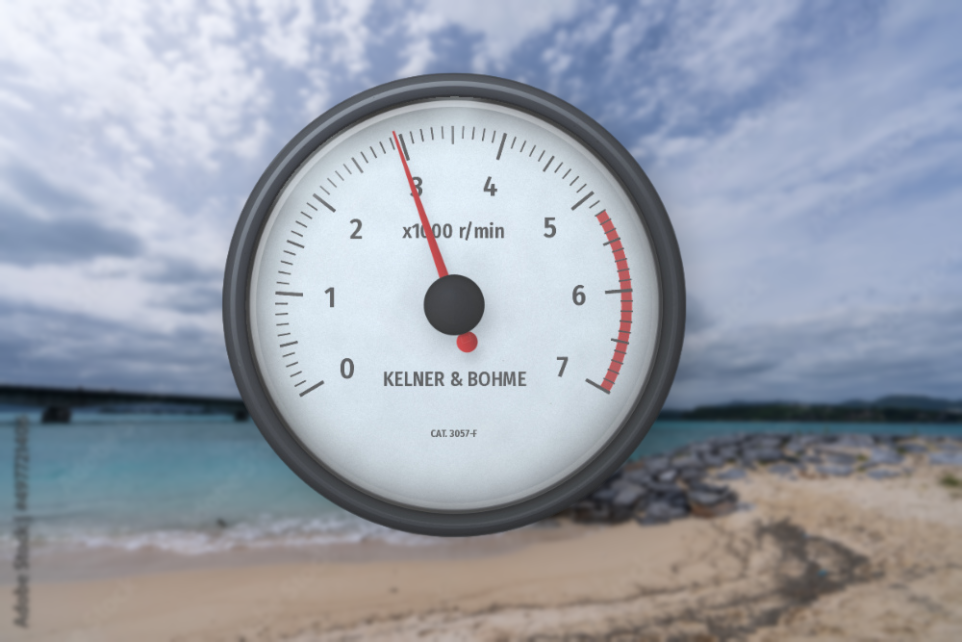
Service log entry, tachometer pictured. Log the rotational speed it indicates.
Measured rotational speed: 2950 rpm
